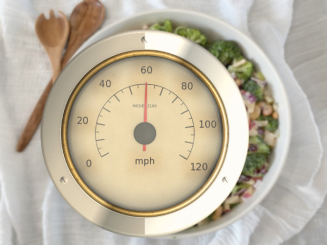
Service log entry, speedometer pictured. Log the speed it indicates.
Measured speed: 60 mph
